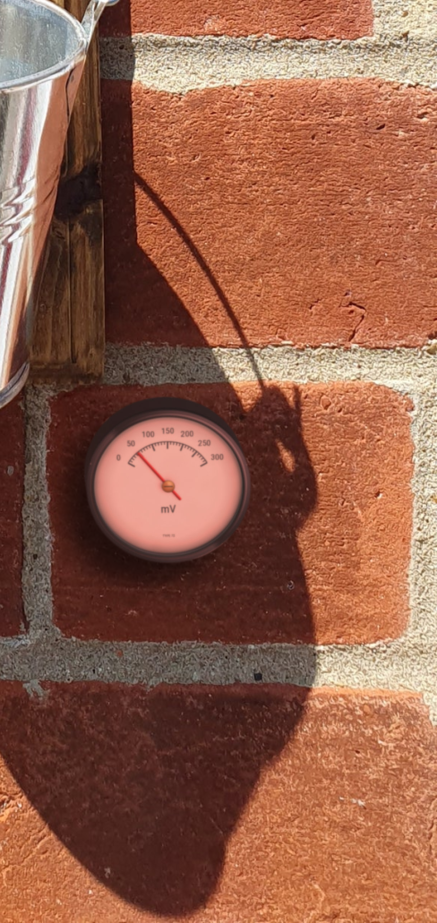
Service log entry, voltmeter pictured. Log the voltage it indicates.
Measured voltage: 50 mV
